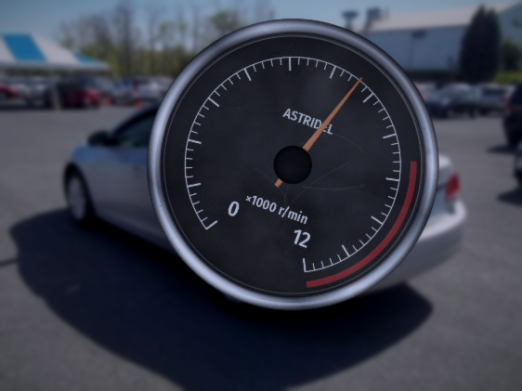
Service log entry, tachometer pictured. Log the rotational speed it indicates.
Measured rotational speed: 6600 rpm
